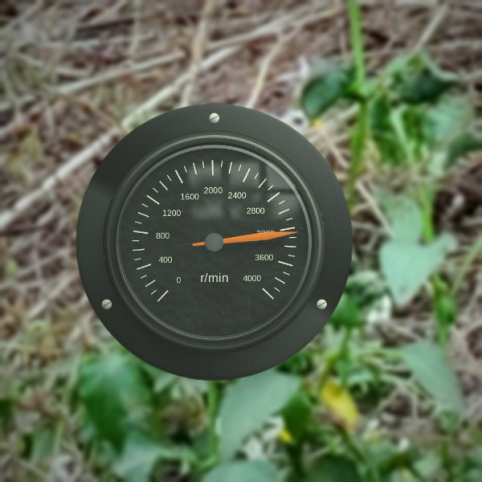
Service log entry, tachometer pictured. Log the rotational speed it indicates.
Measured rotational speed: 3250 rpm
